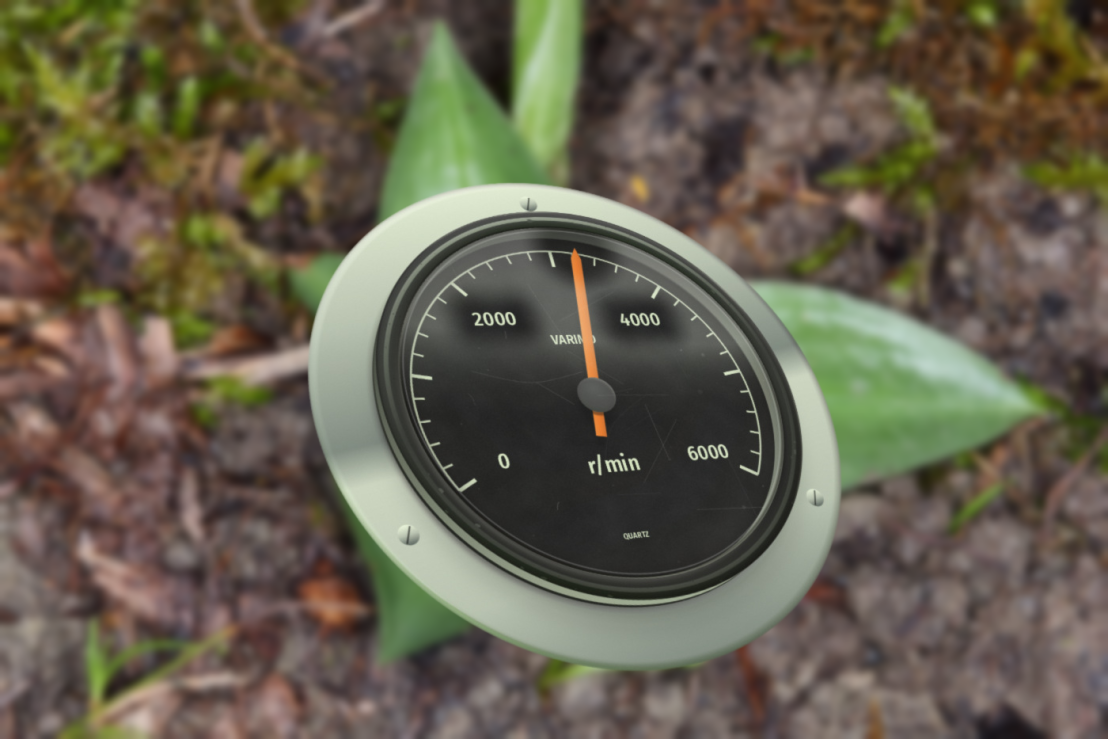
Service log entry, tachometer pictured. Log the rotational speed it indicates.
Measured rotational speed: 3200 rpm
